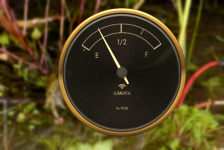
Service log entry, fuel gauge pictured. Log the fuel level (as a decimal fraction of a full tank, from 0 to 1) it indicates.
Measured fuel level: 0.25
